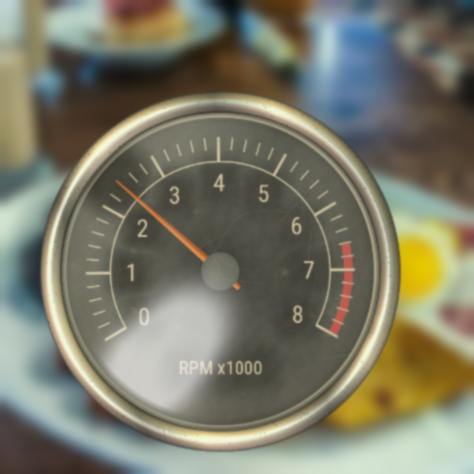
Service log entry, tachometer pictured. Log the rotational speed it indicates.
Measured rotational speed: 2400 rpm
